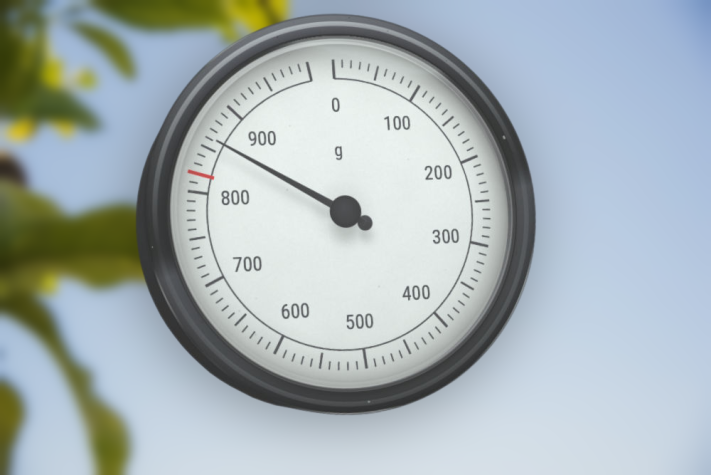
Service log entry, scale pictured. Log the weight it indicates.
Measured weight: 860 g
